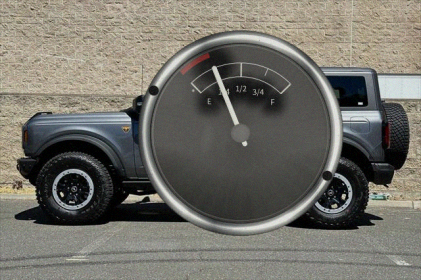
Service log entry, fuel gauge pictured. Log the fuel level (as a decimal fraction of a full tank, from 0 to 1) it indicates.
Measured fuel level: 0.25
